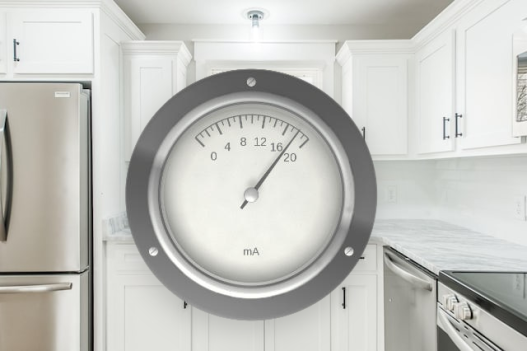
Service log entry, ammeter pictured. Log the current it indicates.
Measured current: 18 mA
